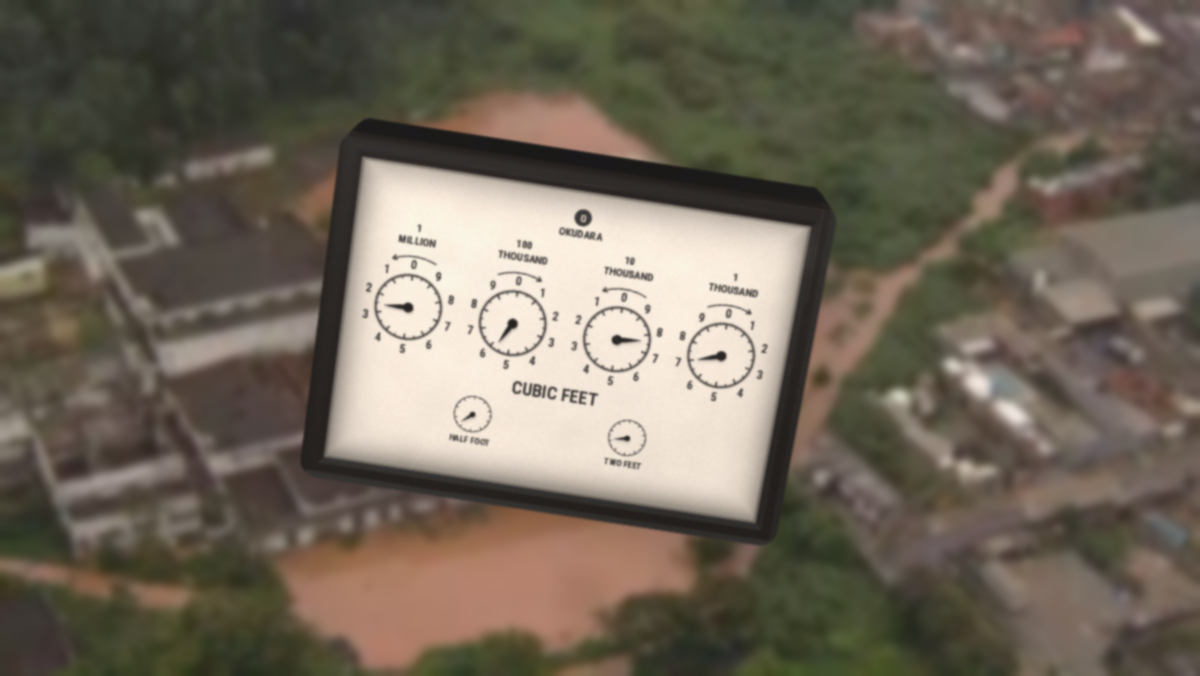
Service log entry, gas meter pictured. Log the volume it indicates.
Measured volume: 257700 ft³
